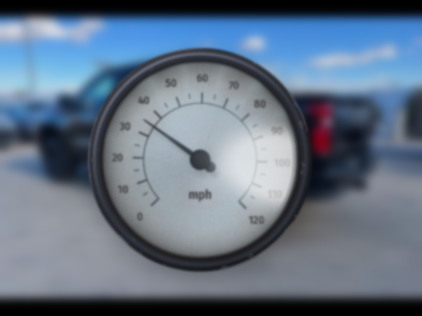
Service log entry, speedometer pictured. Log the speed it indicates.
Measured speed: 35 mph
